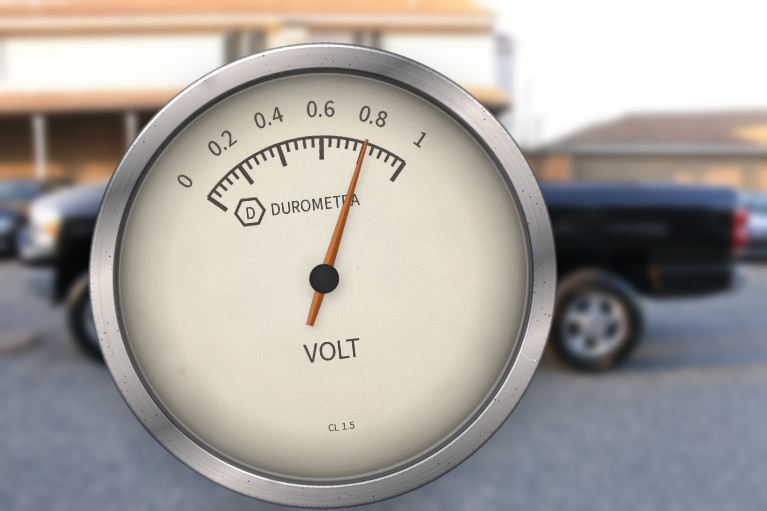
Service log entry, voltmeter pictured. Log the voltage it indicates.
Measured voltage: 0.8 V
